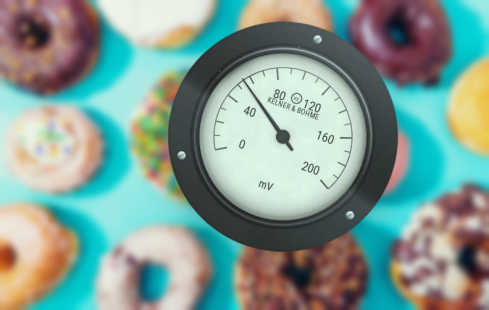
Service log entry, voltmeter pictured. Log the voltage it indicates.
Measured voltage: 55 mV
